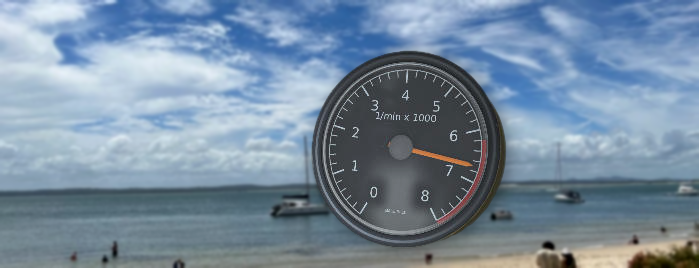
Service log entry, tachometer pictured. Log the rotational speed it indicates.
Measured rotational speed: 6700 rpm
